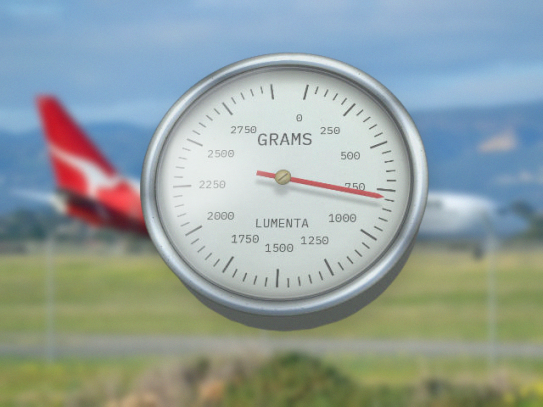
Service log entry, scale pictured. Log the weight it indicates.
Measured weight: 800 g
